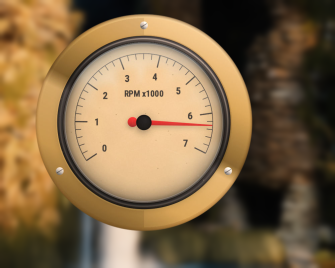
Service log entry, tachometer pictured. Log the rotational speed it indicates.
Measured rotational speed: 6300 rpm
